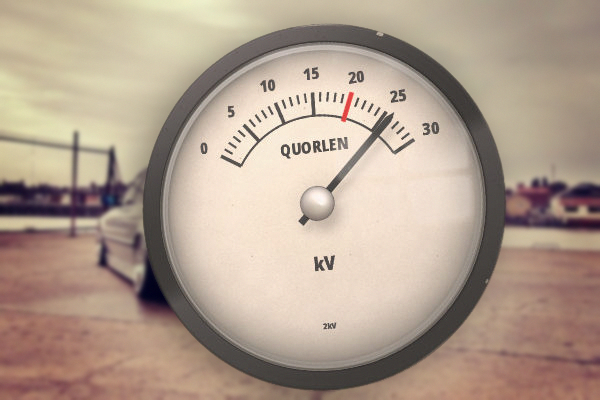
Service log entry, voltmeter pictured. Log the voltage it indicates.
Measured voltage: 26 kV
